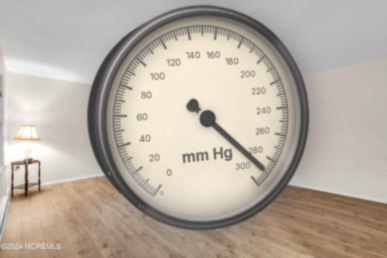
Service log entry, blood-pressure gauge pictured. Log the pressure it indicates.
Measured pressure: 290 mmHg
